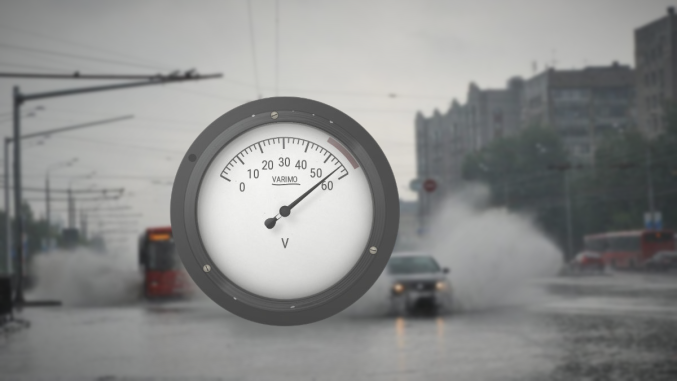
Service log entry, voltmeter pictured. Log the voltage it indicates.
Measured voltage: 56 V
